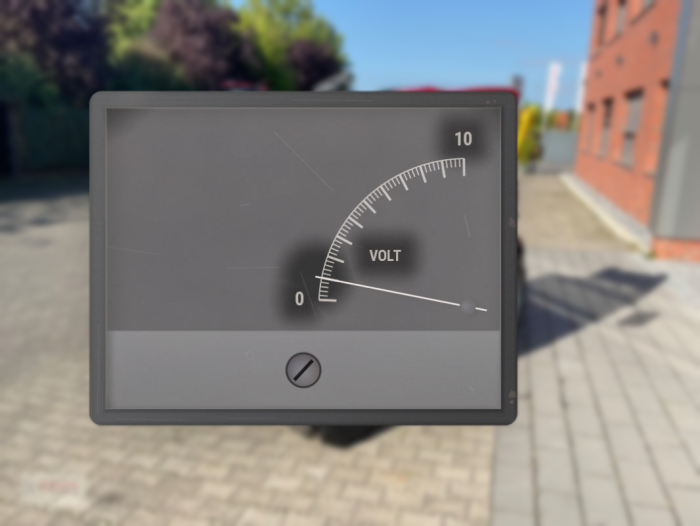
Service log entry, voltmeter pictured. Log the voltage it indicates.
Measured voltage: 1 V
